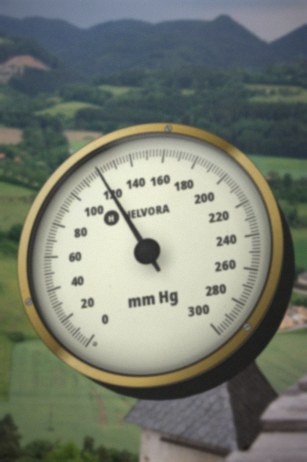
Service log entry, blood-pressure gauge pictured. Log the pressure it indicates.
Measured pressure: 120 mmHg
